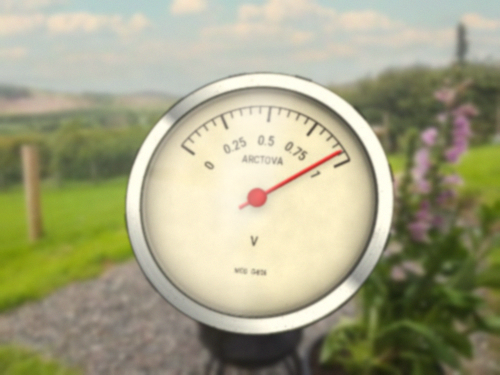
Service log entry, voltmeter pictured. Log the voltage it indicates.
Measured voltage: 0.95 V
